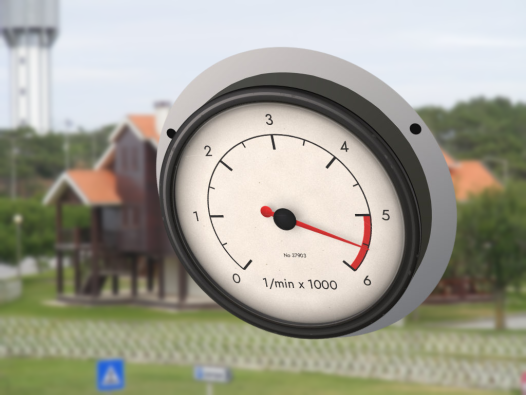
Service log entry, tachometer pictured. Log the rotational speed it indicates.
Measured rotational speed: 5500 rpm
